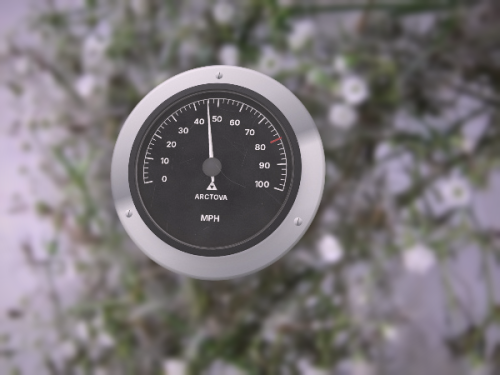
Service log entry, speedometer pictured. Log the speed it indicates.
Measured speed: 46 mph
